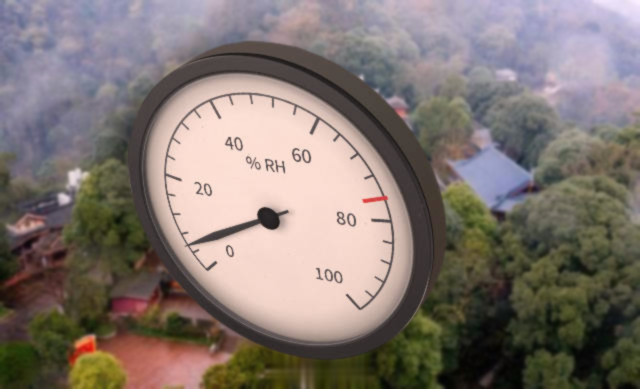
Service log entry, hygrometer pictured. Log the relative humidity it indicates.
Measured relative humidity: 6 %
